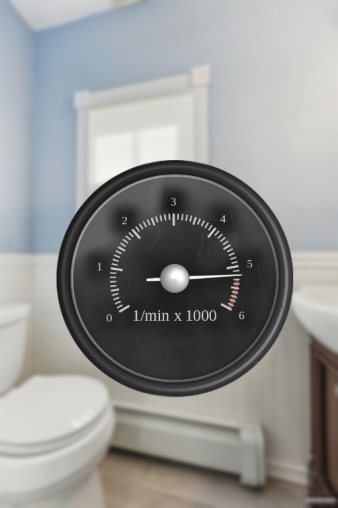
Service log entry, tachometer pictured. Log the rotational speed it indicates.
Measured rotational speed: 5200 rpm
